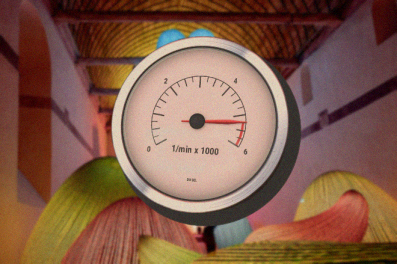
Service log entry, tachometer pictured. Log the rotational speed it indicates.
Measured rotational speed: 5250 rpm
